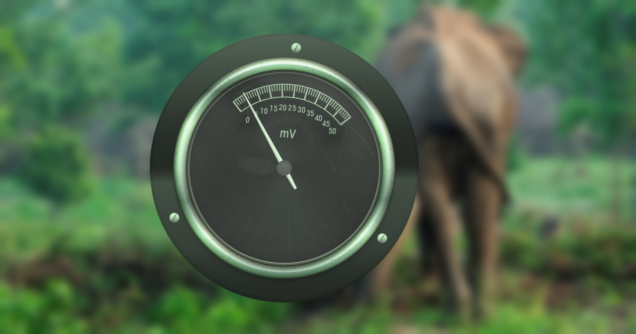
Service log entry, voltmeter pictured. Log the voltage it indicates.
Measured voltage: 5 mV
